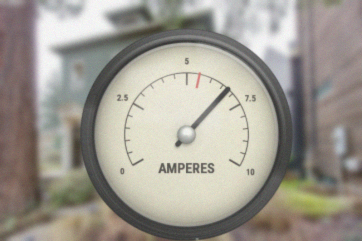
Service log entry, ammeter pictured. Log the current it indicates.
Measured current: 6.75 A
